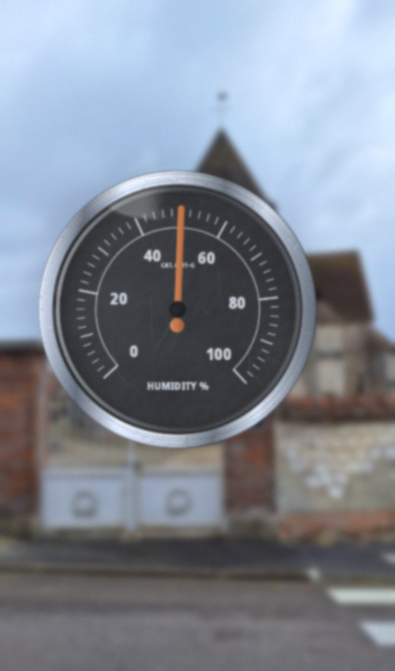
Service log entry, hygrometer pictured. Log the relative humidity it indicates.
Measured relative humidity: 50 %
